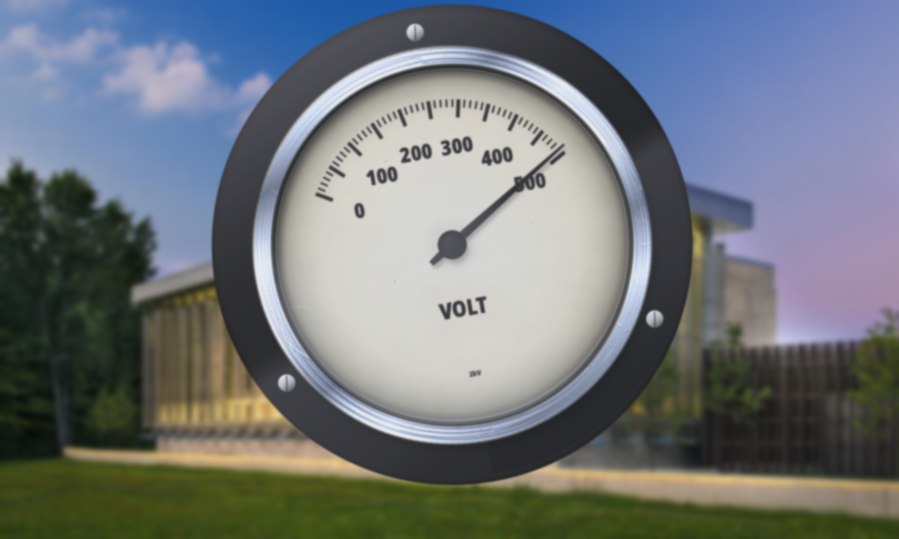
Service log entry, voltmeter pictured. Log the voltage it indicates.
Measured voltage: 490 V
